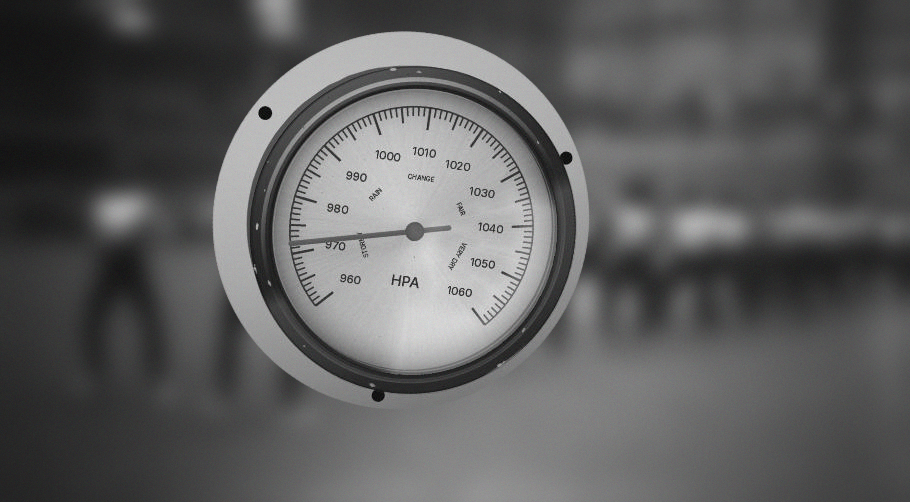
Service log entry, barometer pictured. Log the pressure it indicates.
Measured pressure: 972 hPa
